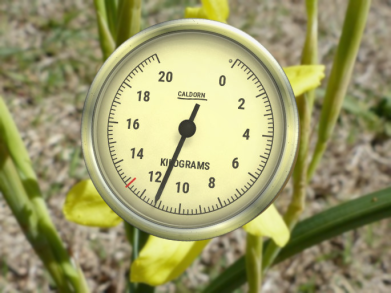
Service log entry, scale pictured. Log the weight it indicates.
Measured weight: 11.2 kg
